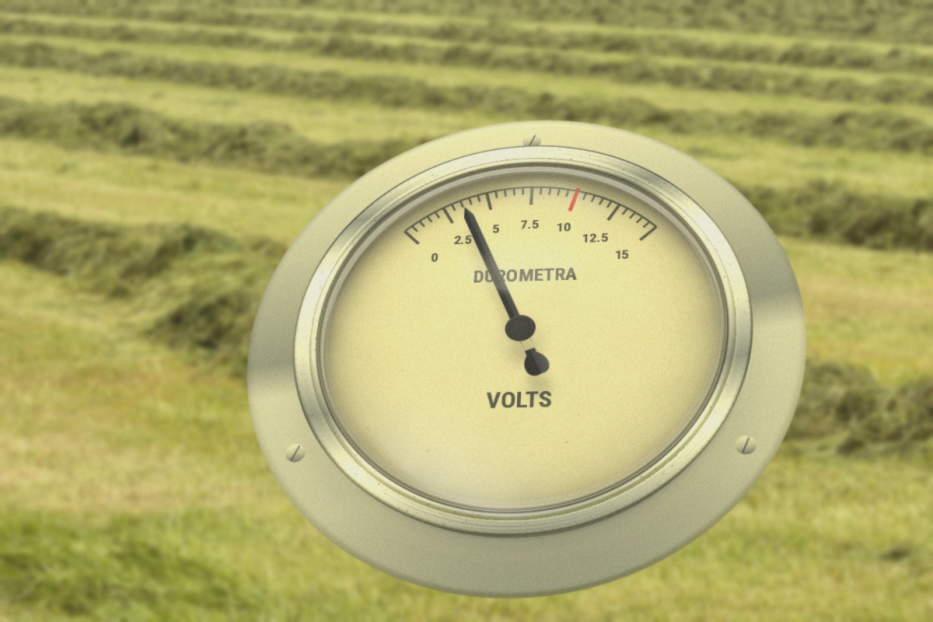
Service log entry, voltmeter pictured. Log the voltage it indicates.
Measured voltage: 3.5 V
